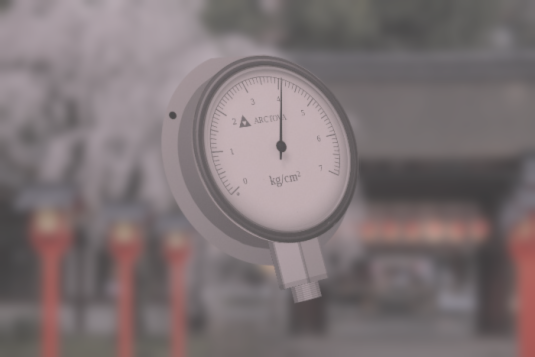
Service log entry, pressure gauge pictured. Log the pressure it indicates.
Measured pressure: 4 kg/cm²
